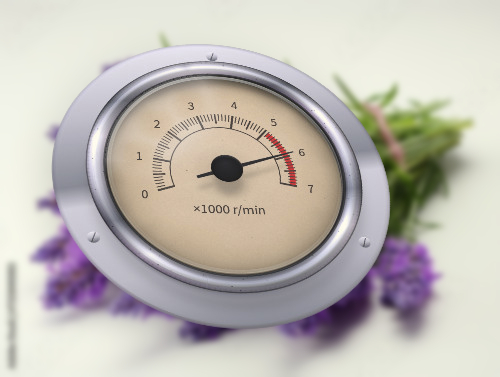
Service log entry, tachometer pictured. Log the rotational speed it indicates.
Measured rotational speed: 6000 rpm
